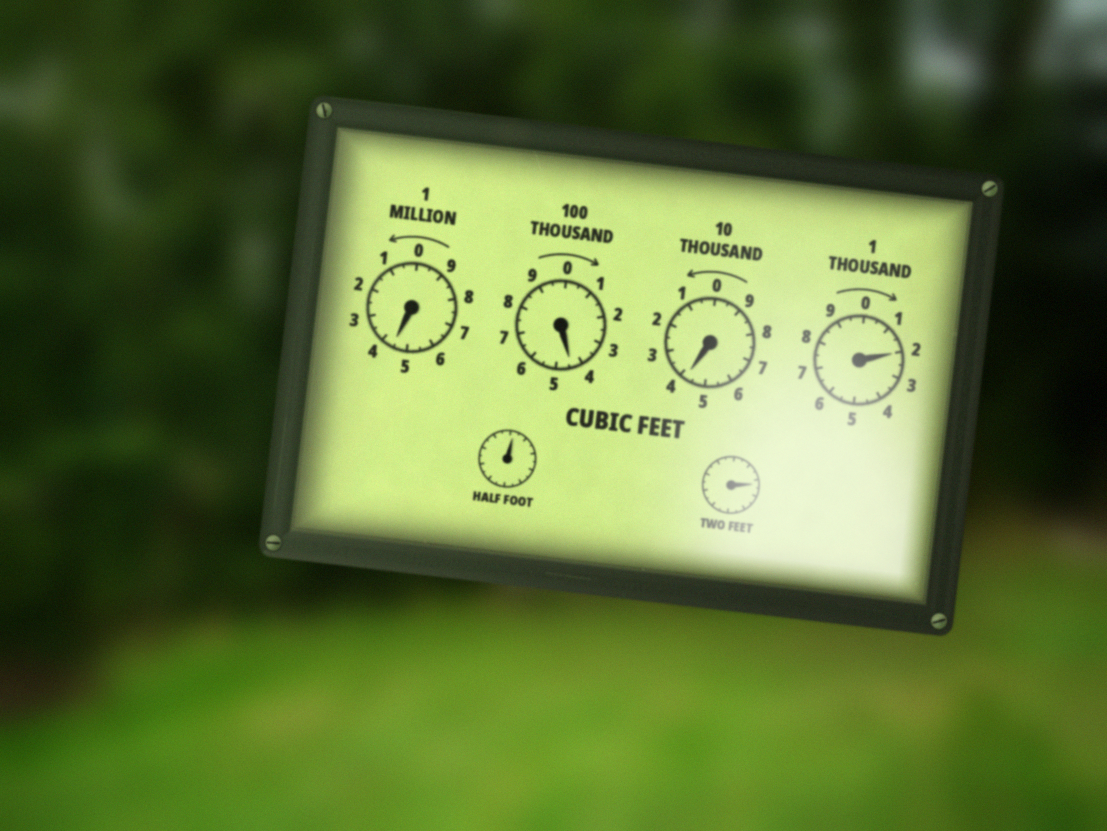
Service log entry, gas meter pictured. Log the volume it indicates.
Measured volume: 444200 ft³
